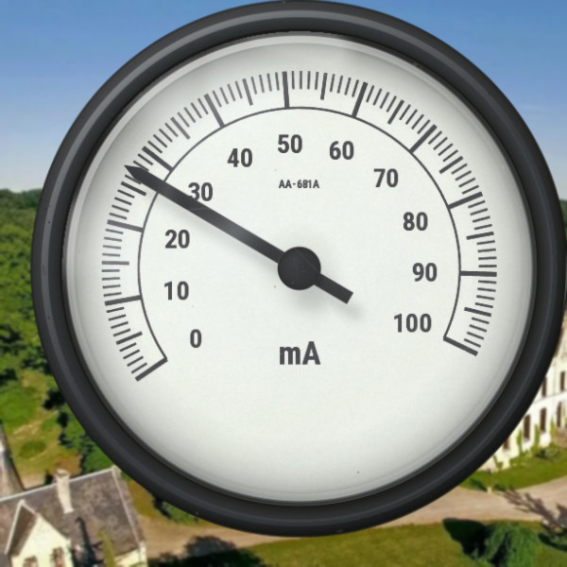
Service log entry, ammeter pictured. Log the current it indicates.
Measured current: 27 mA
